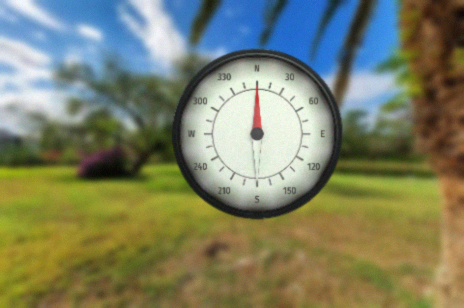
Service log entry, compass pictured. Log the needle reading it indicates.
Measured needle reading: 0 °
